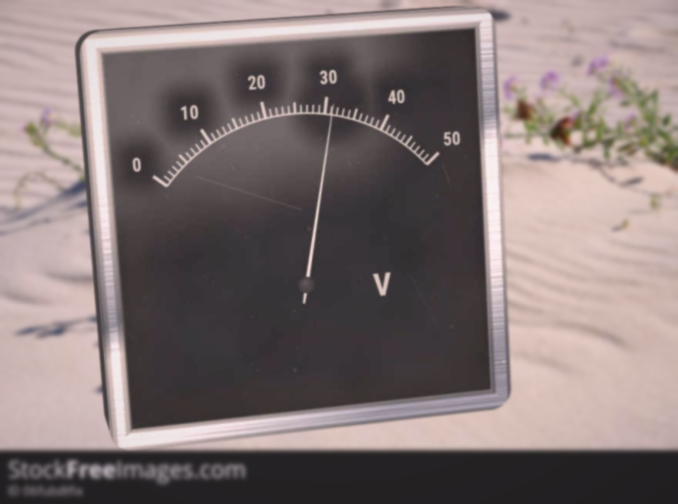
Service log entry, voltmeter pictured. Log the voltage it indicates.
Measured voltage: 31 V
